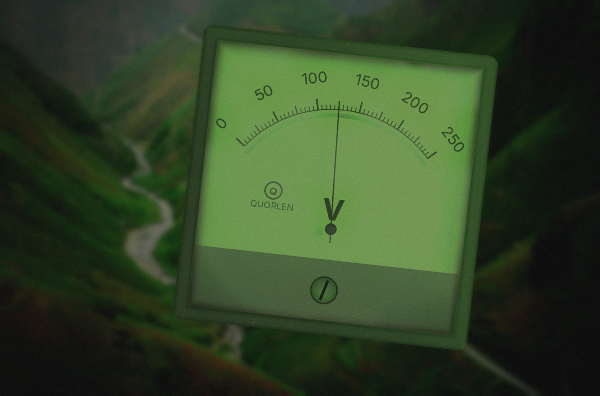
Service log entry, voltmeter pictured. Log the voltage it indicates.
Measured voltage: 125 V
